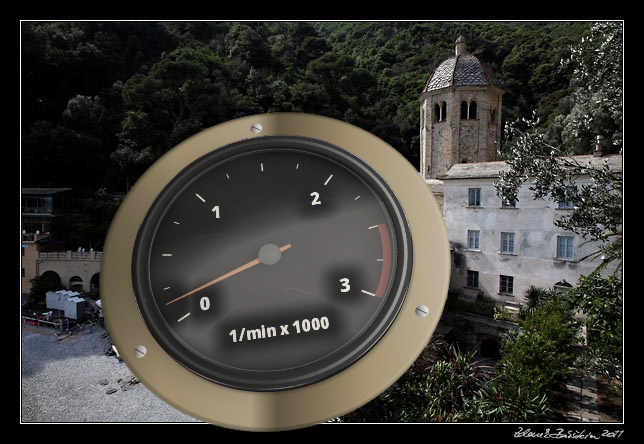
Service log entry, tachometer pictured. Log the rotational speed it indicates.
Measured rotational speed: 125 rpm
